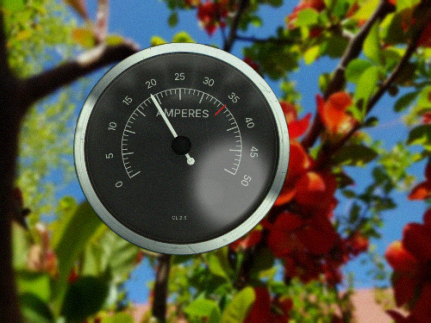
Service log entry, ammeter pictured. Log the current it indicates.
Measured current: 19 A
